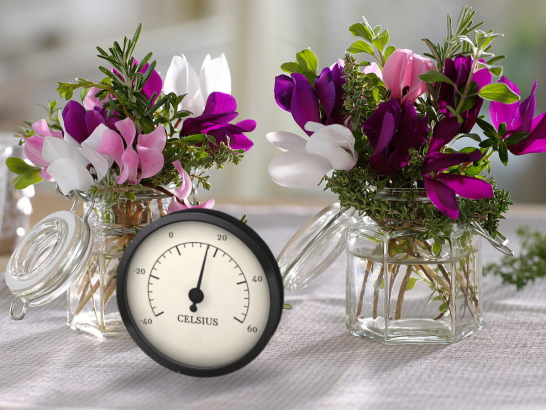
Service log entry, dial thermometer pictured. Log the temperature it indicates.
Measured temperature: 16 °C
